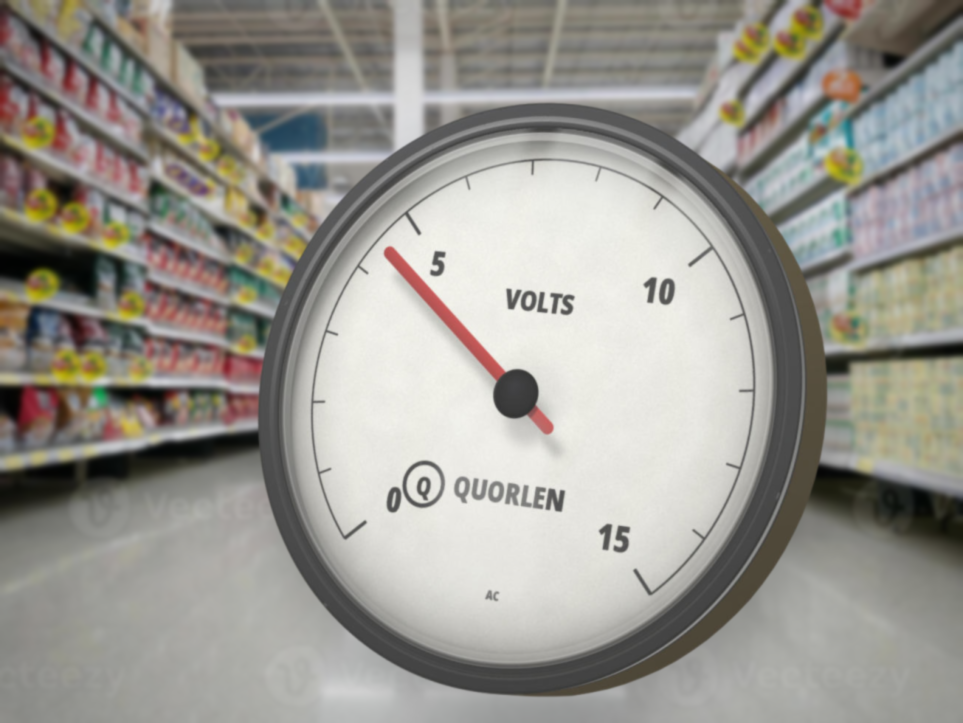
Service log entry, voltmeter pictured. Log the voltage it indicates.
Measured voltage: 4.5 V
